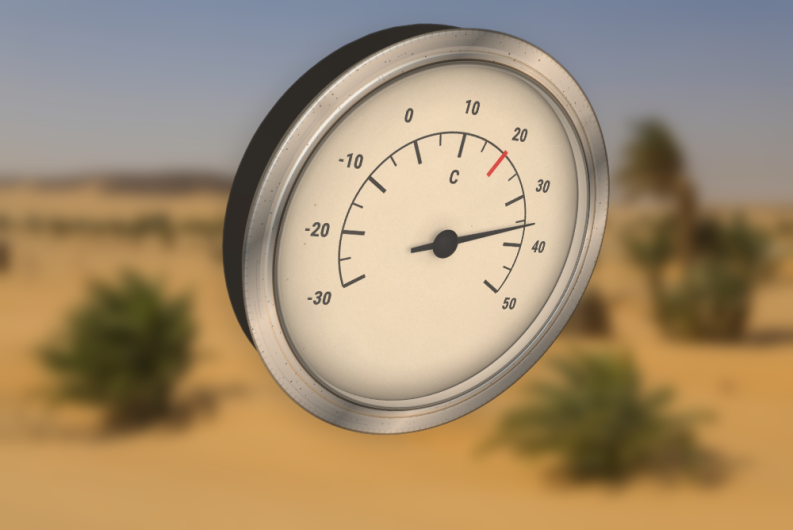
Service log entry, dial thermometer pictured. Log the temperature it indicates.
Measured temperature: 35 °C
